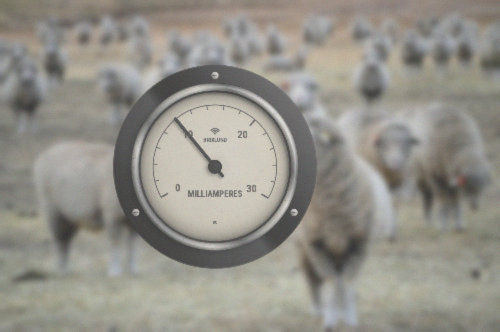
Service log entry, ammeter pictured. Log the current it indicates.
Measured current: 10 mA
